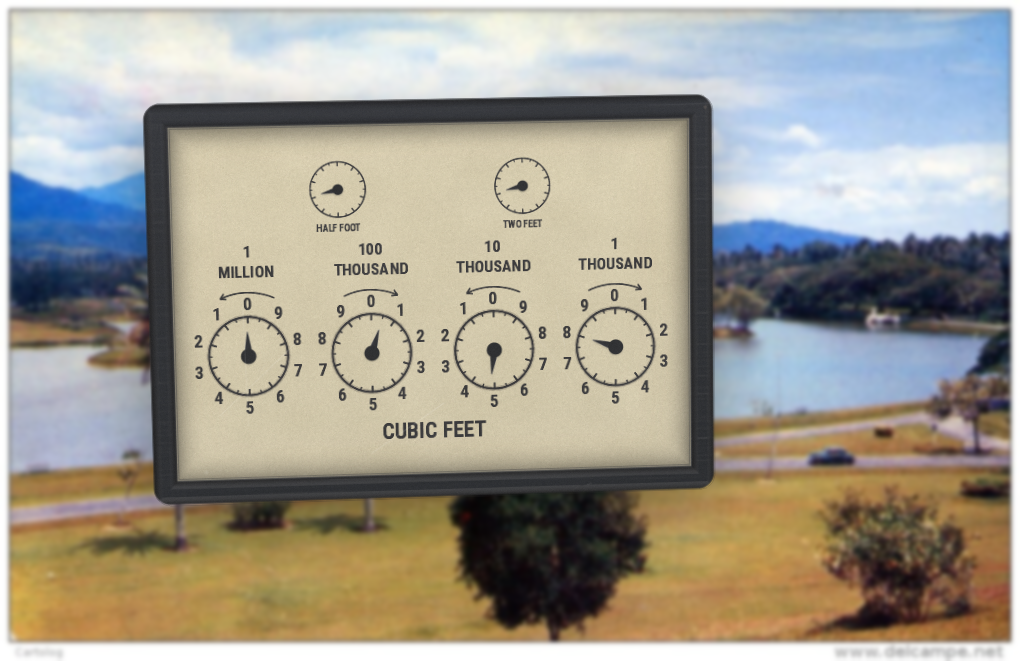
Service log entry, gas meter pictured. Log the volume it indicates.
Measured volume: 4800 ft³
